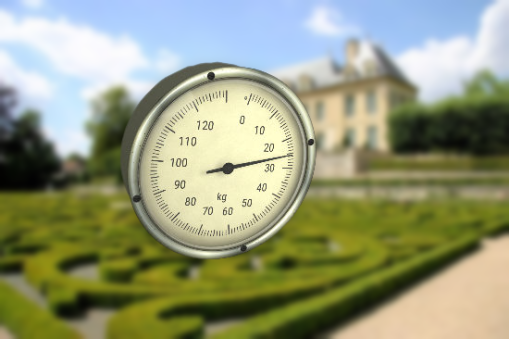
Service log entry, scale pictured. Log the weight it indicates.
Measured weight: 25 kg
